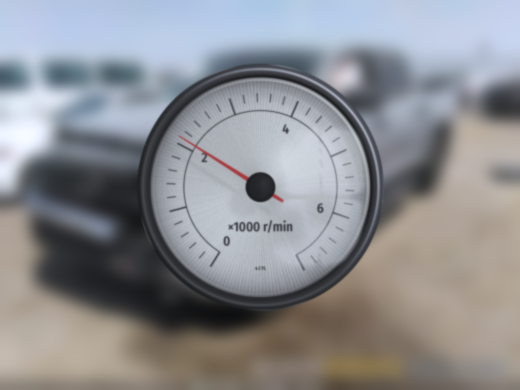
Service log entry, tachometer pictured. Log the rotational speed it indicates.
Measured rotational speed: 2100 rpm
